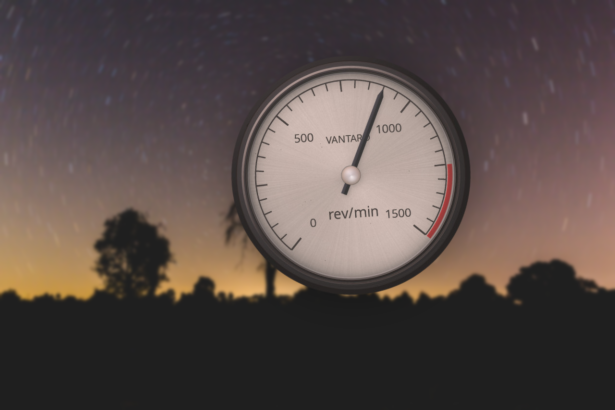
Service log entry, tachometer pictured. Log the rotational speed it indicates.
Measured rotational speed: 900 rpm
